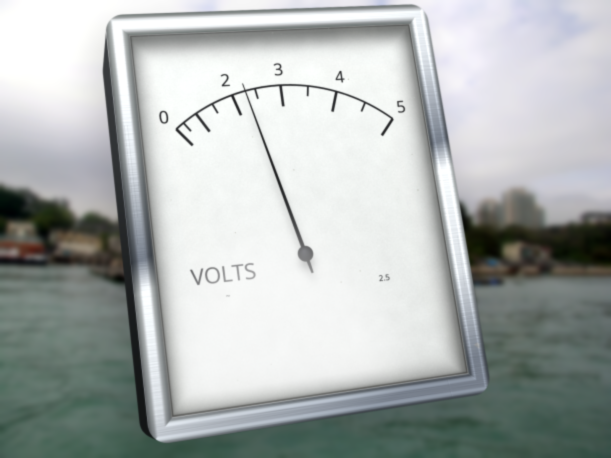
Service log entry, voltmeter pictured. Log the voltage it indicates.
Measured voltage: 2.25 V
